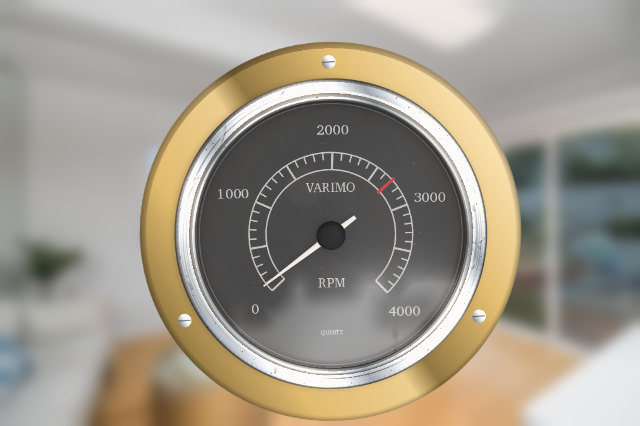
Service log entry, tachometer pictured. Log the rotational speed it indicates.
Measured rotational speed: 100 rpm
